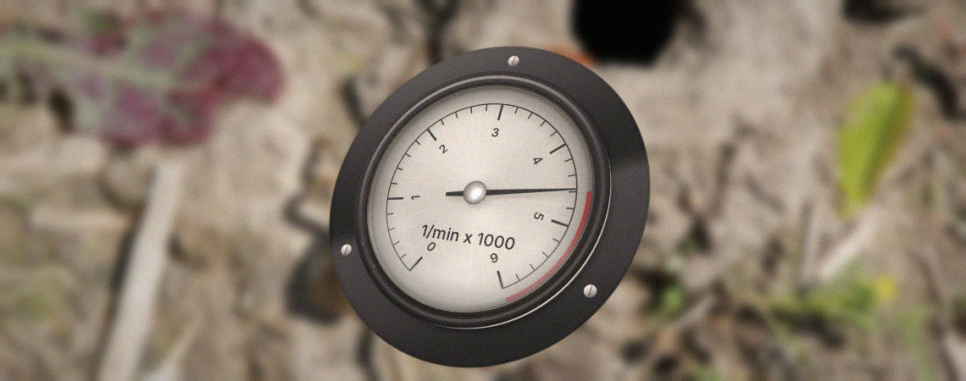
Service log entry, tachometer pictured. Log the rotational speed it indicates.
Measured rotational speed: 4600 rpm
